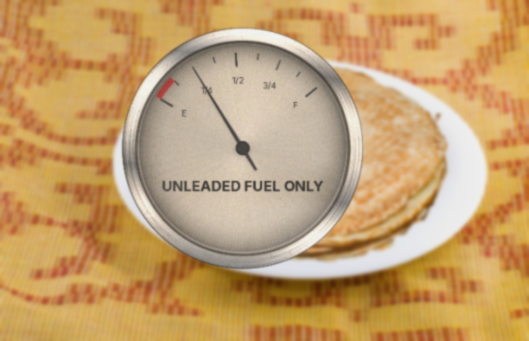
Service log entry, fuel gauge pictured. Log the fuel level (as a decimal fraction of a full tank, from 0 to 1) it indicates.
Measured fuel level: 0.25
